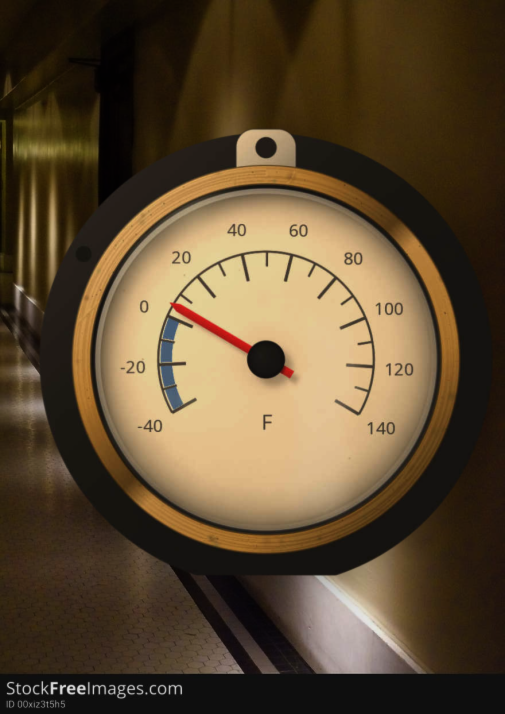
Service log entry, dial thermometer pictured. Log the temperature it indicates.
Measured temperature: 5 °F
